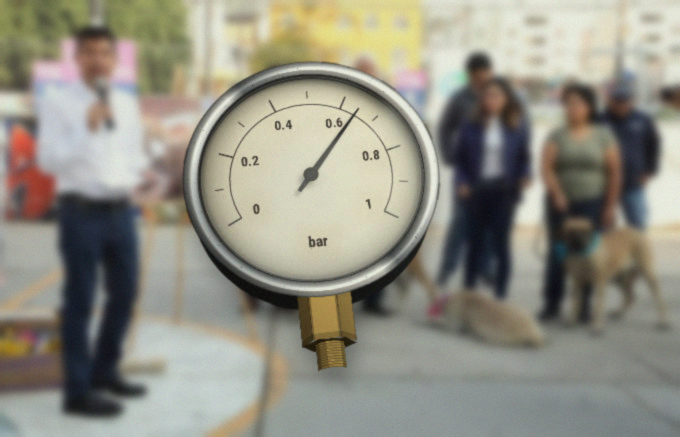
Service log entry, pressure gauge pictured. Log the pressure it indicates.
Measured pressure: 0.65 bar
